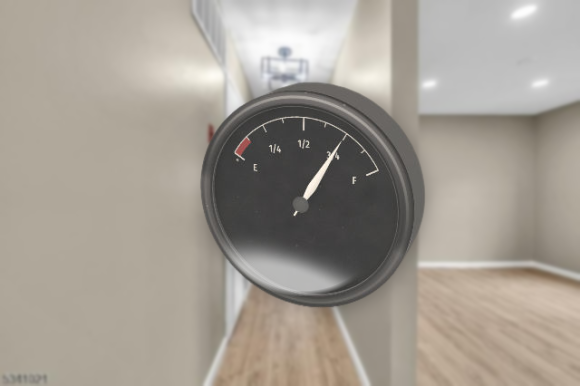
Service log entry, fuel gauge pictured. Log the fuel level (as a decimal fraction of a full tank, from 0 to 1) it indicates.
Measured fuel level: 0.75
